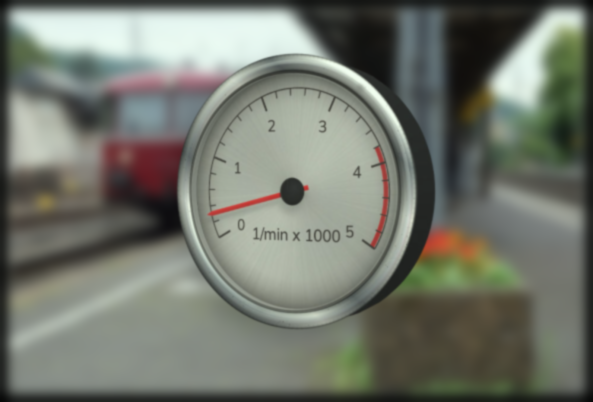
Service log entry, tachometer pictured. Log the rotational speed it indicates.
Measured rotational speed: 300 rpm
